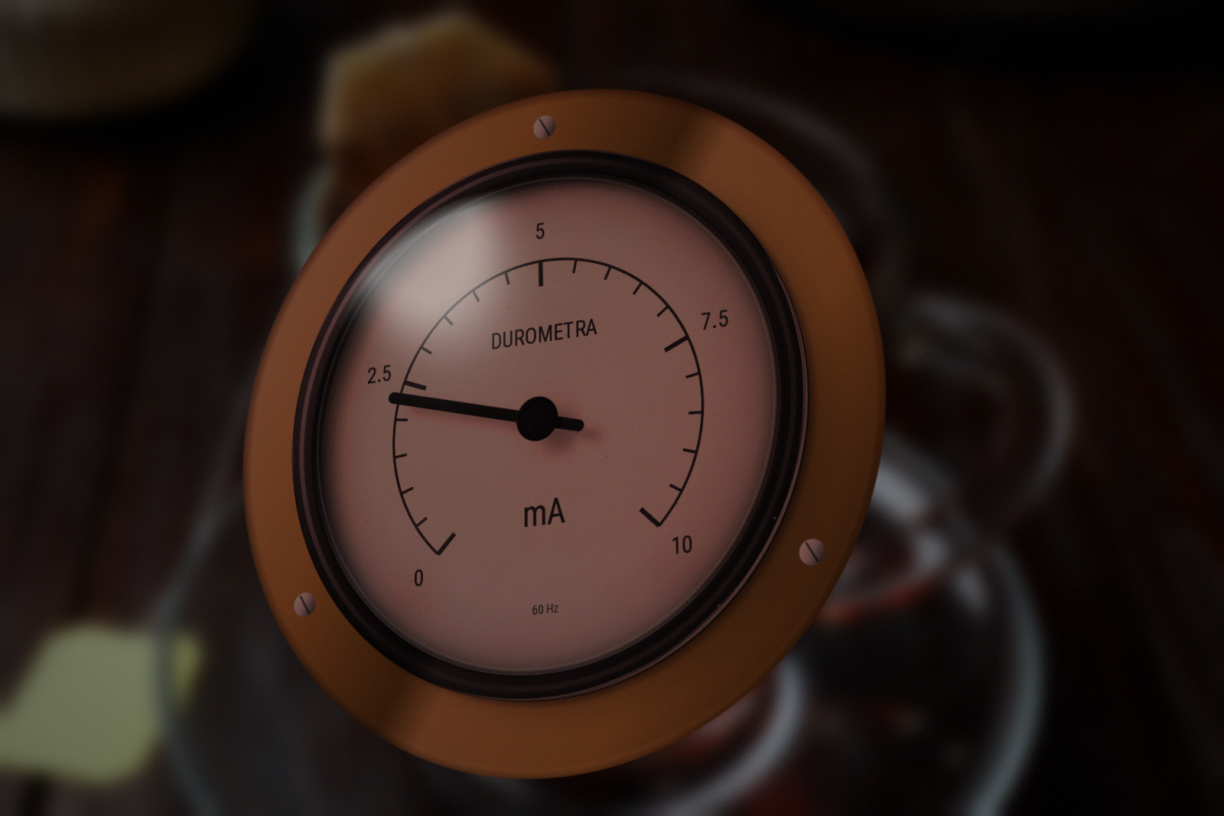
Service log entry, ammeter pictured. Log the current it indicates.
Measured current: 2.25 mA
